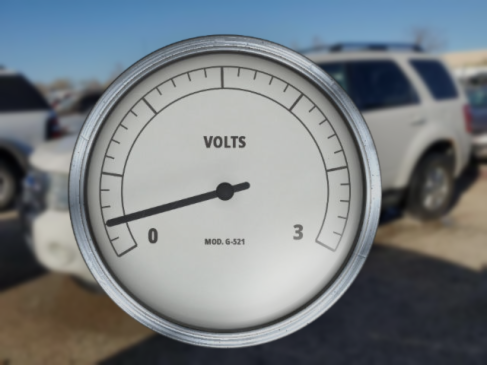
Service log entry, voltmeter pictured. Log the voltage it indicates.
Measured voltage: 0.2 V
